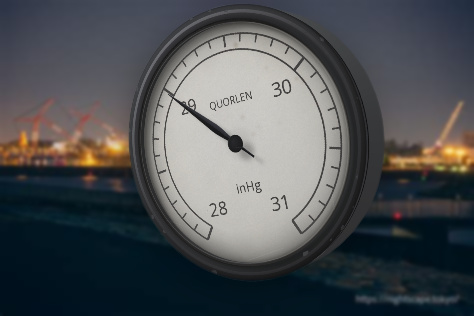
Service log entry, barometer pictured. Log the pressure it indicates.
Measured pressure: 29 inHg
